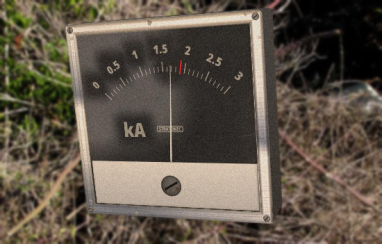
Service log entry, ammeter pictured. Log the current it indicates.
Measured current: 1.7 kA
